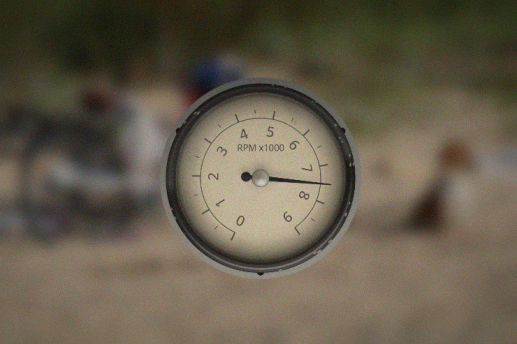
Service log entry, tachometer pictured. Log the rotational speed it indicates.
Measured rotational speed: 7500 rpm
